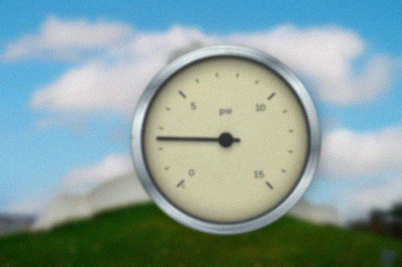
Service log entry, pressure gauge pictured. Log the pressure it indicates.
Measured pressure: 2.5 psi
